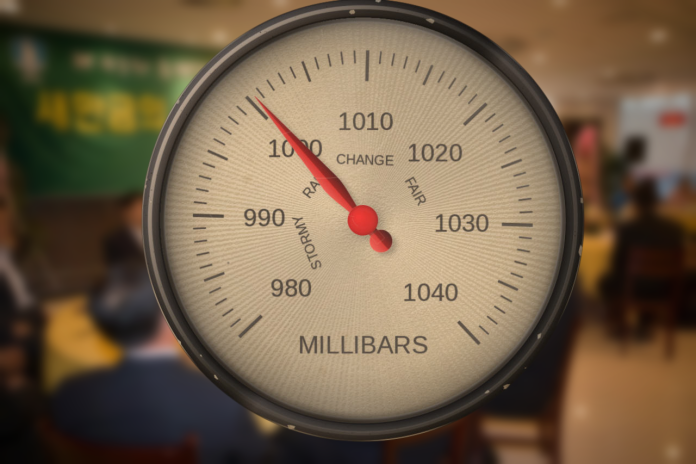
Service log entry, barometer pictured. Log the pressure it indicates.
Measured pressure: 1000.5 mbar
